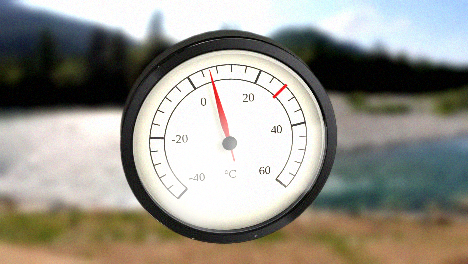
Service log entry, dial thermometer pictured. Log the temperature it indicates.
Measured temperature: 6 °C
